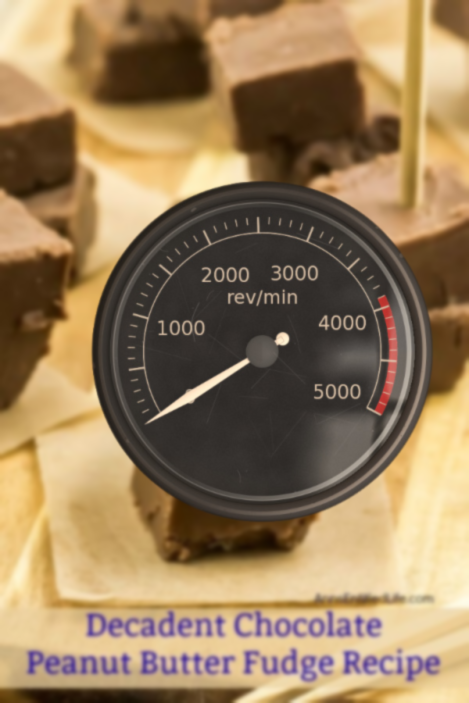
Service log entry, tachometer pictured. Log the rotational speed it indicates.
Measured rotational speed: 0 rpm
